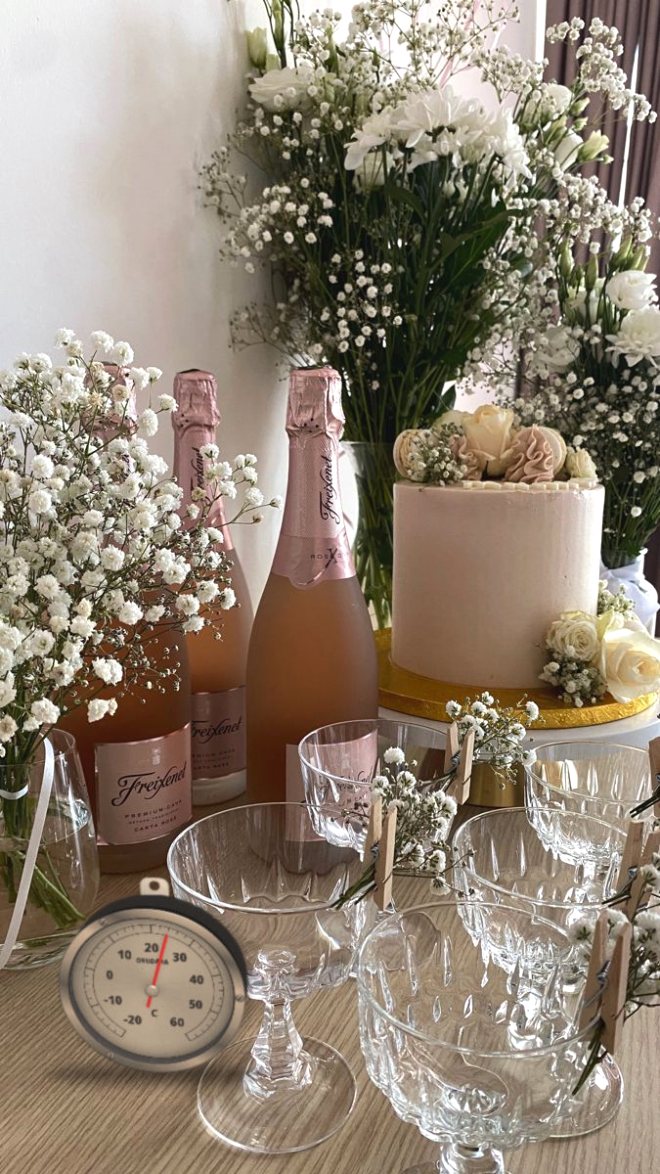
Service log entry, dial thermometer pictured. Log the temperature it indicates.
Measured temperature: 24 °C
